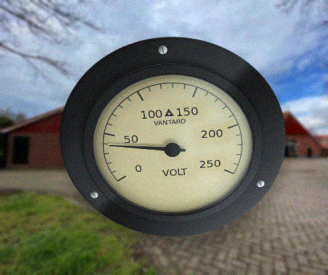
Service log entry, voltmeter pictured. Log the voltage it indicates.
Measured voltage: 40 V
